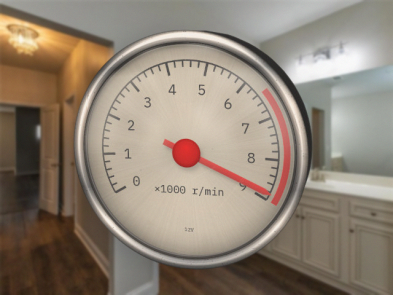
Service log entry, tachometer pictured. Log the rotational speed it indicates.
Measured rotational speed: 8800 rpm
